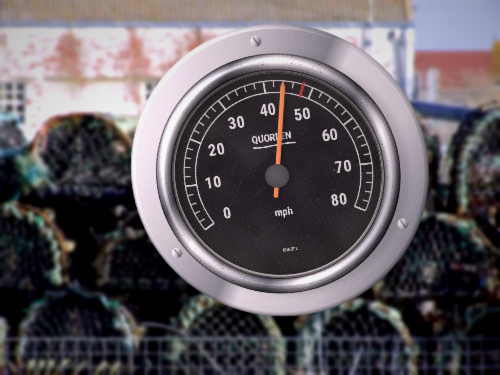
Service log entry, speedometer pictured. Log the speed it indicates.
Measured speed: 44 mph
